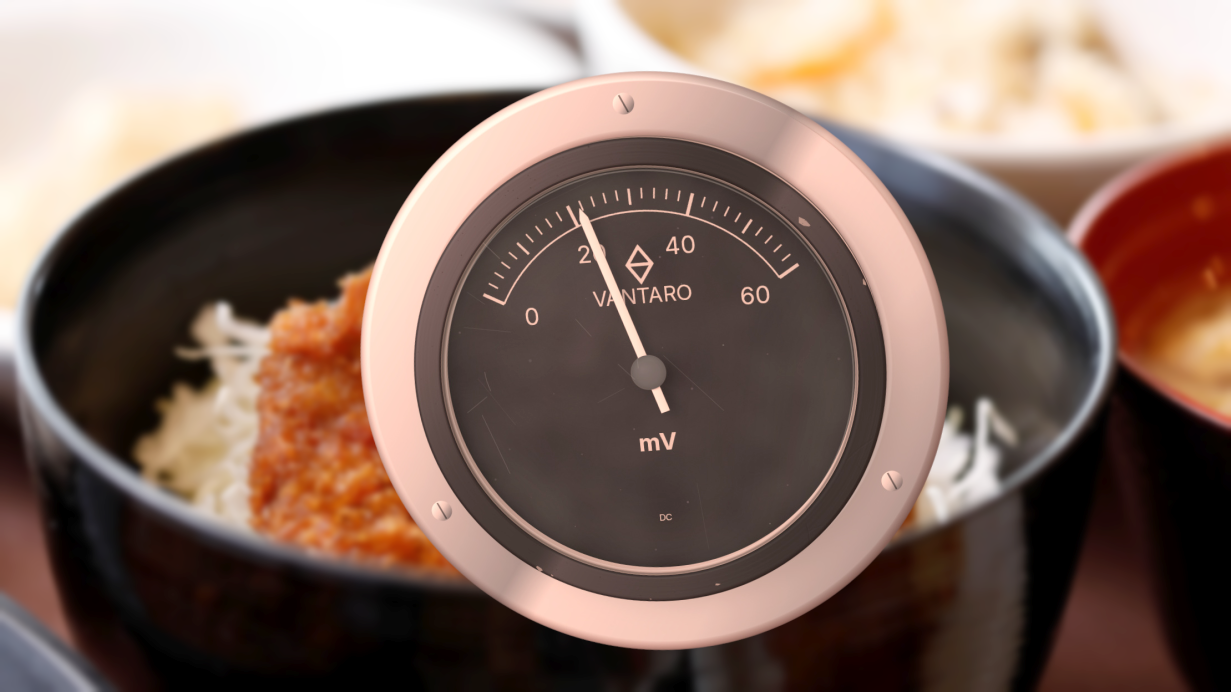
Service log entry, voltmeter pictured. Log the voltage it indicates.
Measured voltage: 22 mV
